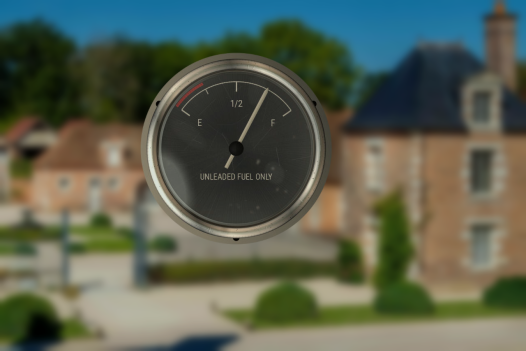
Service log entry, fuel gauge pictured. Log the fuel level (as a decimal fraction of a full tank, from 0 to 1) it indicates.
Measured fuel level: 0.75
